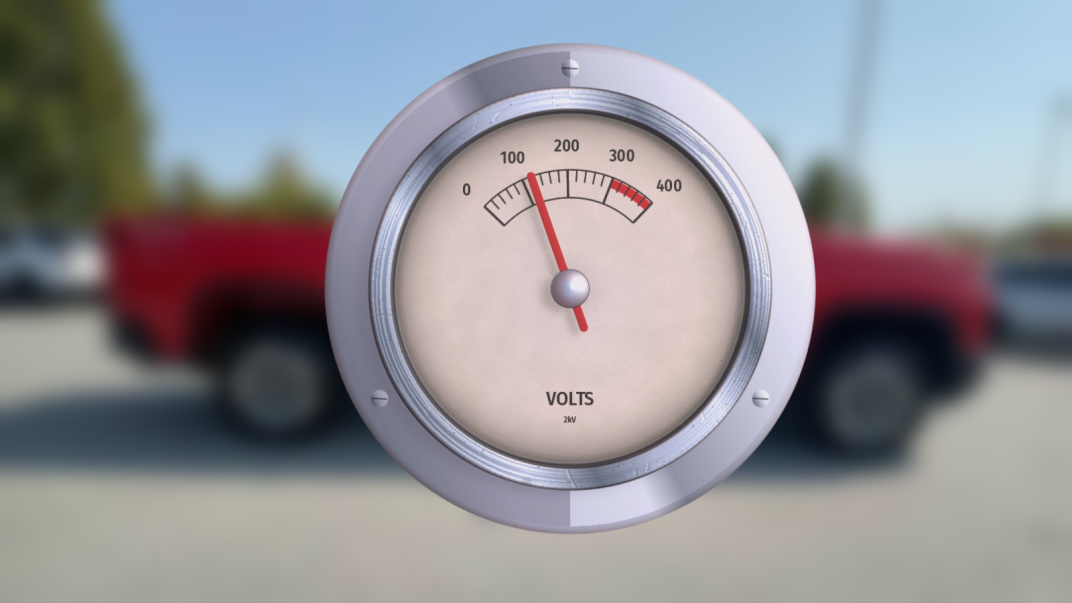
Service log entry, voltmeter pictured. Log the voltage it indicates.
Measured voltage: 120 V
